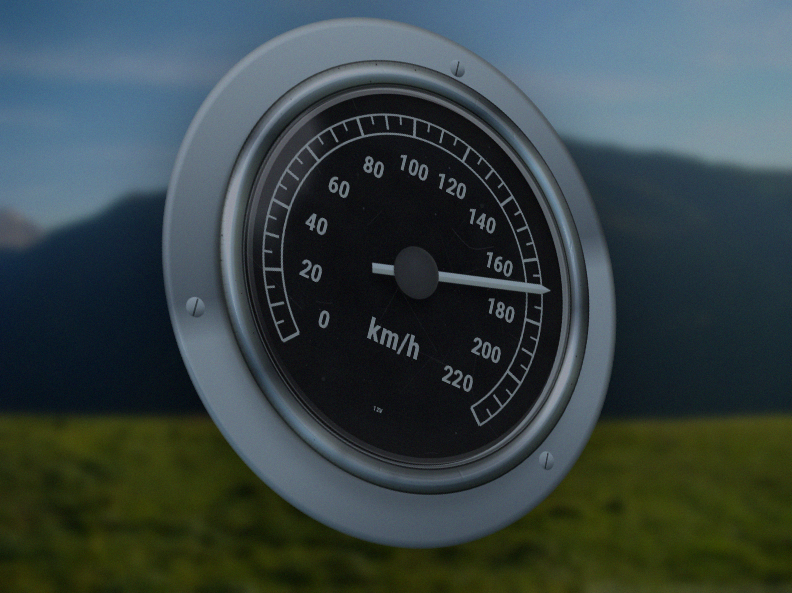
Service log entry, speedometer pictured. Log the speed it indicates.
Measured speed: 170 km/h
